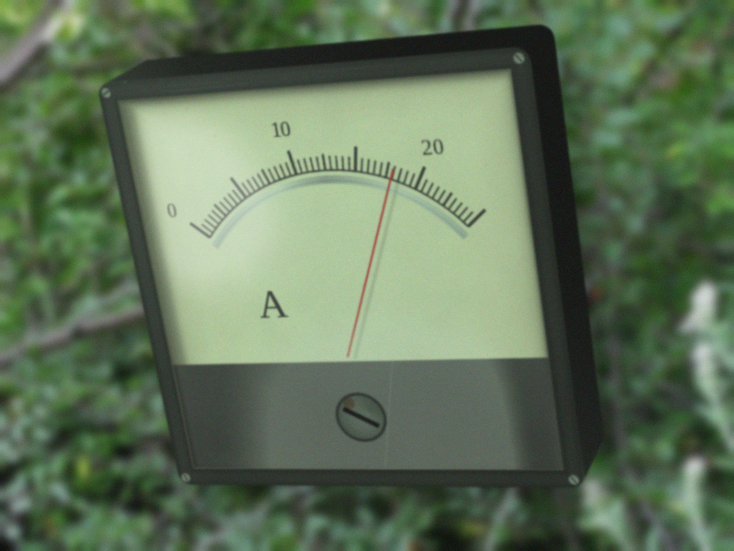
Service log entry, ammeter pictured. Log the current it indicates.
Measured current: 18 A
